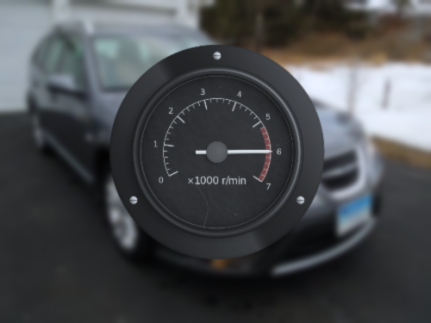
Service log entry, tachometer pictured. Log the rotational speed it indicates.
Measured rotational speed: 6000 rpm
